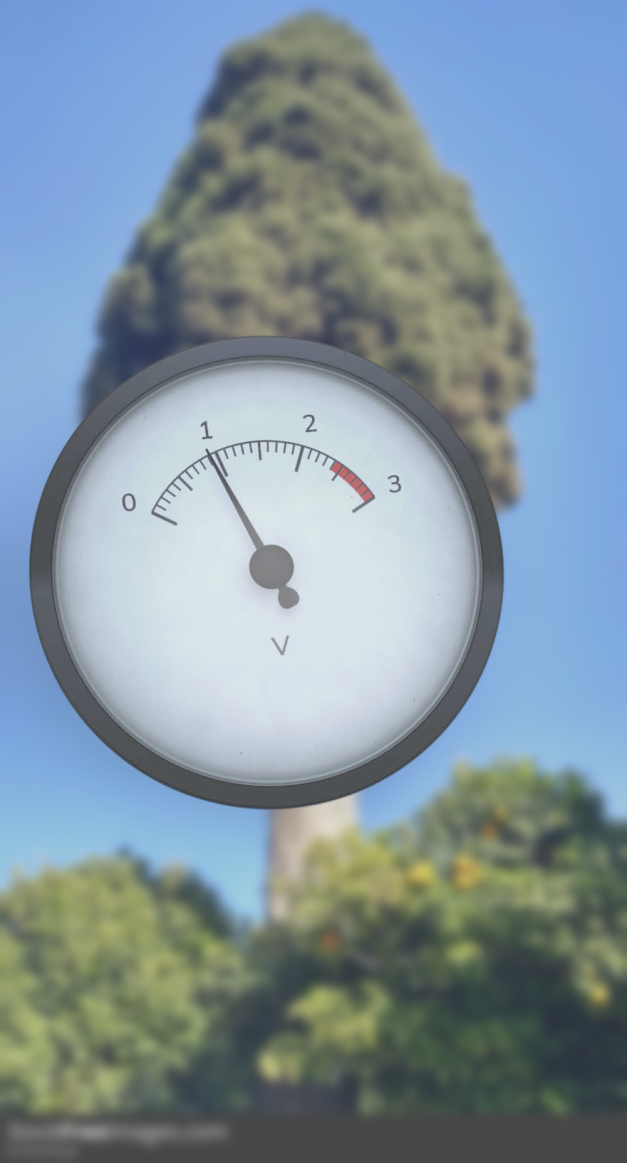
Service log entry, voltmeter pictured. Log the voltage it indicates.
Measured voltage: 0.9 V
